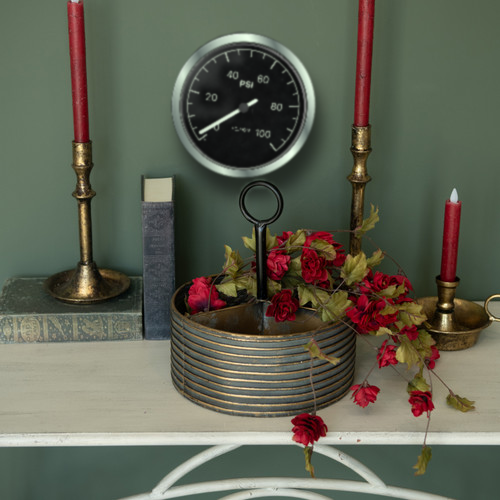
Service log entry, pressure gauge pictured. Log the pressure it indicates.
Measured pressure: 2.5 psi
